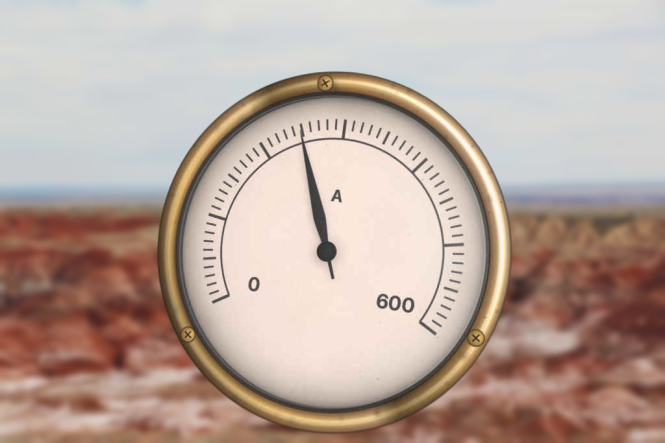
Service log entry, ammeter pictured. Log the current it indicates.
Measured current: 250 A
